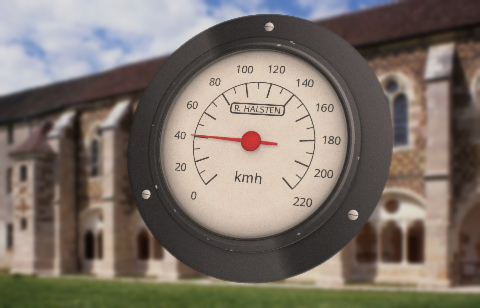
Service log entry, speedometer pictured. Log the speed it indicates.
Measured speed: 40 km/h
